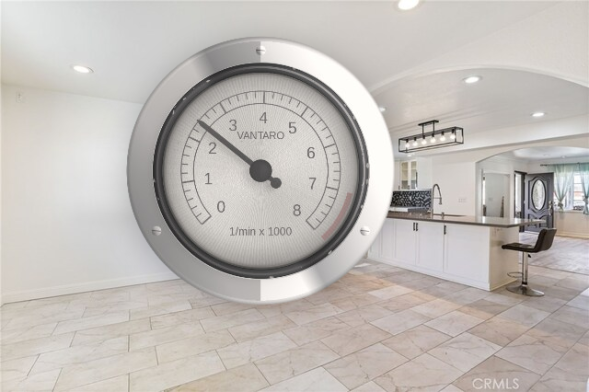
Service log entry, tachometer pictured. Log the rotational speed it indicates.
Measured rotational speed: 2400 rpm
